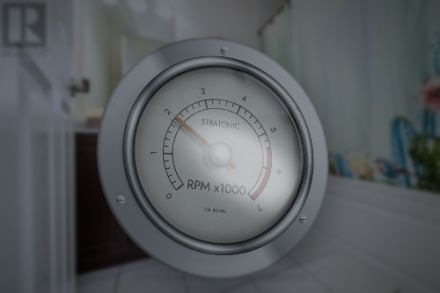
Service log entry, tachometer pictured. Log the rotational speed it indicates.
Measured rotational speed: 2000 rpm
